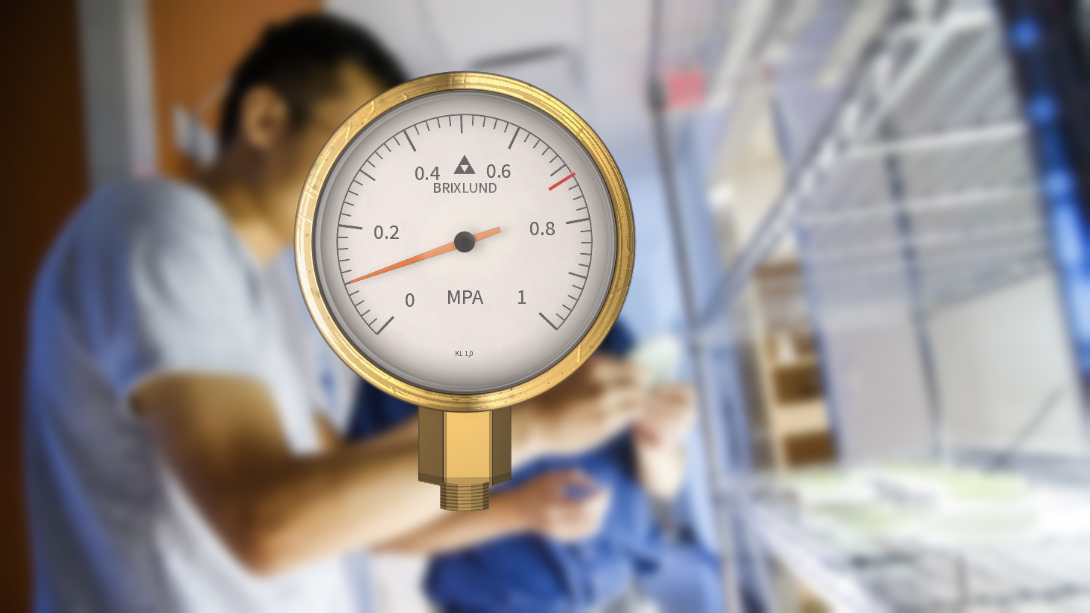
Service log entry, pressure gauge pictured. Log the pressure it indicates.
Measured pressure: 0.1 MPa
